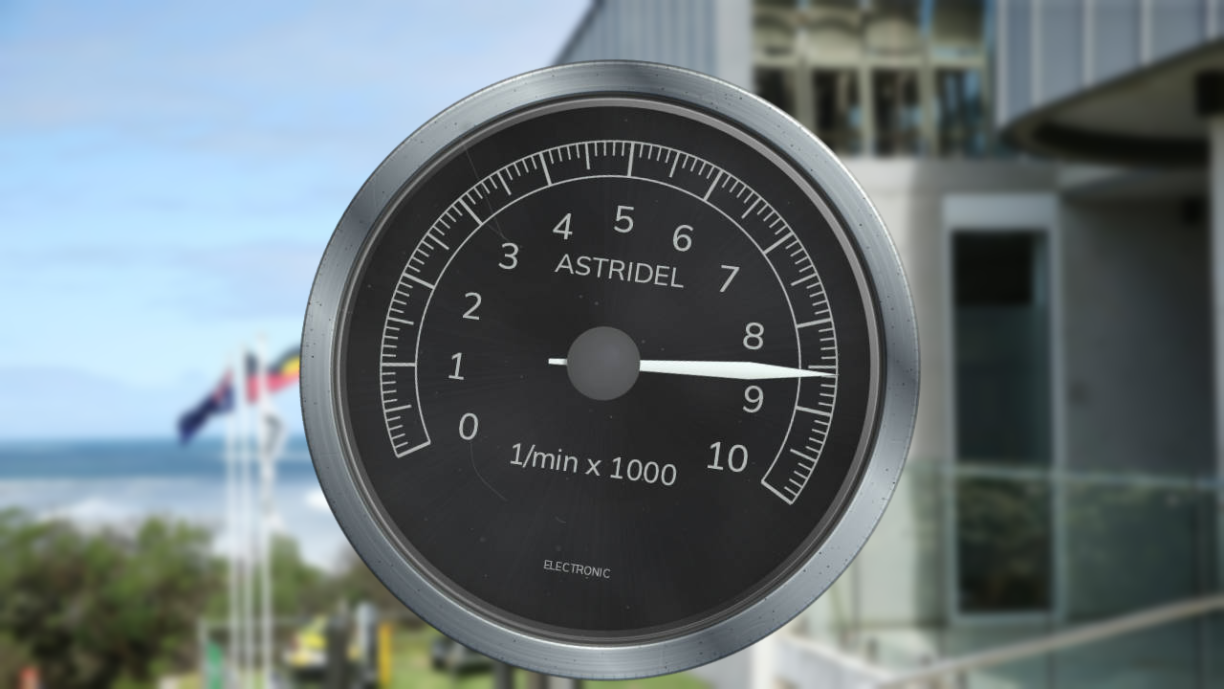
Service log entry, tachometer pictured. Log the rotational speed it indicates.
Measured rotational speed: 8600 rpm
